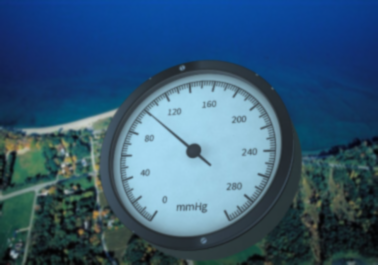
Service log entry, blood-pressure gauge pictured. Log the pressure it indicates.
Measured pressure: 100 mmHg
